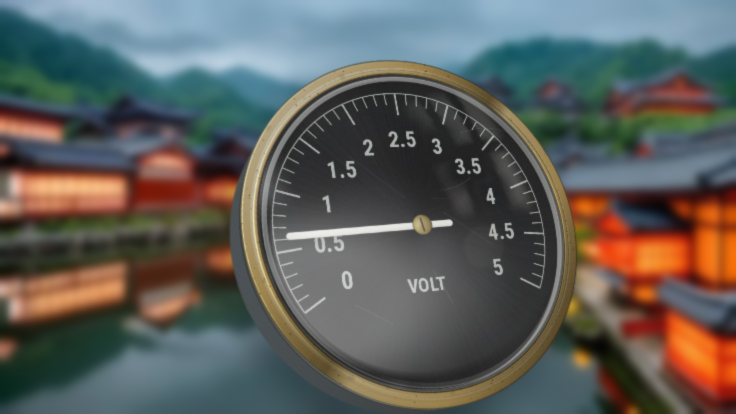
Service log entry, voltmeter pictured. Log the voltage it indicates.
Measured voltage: 0.6 V
